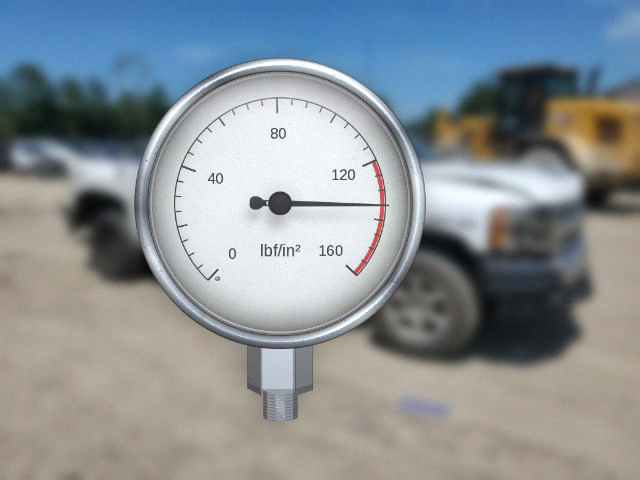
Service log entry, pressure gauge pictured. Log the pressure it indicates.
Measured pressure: 135 psi
